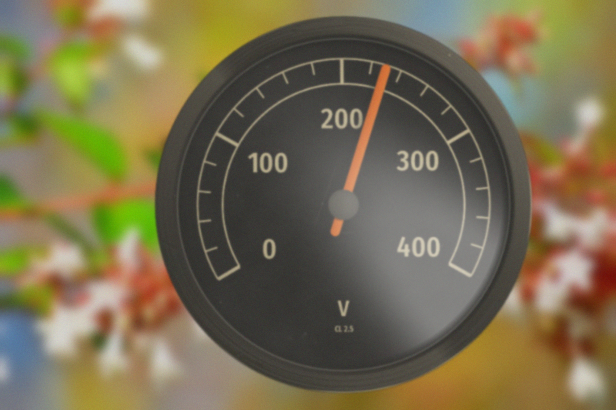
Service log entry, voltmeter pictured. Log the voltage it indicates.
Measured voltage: 230 V
